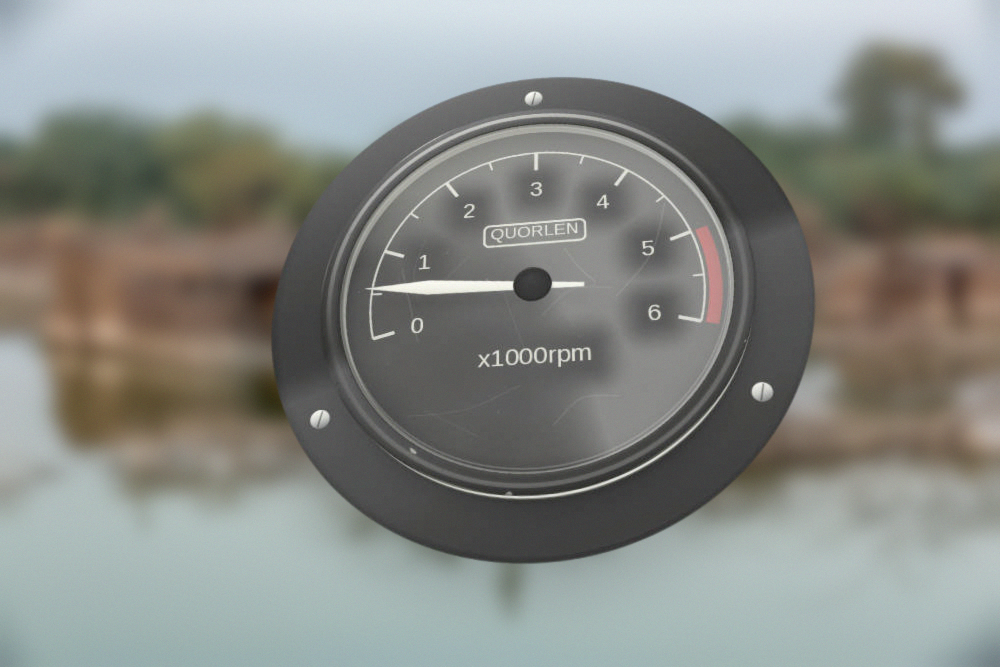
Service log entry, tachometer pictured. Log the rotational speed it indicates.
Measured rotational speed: 500 rpm
